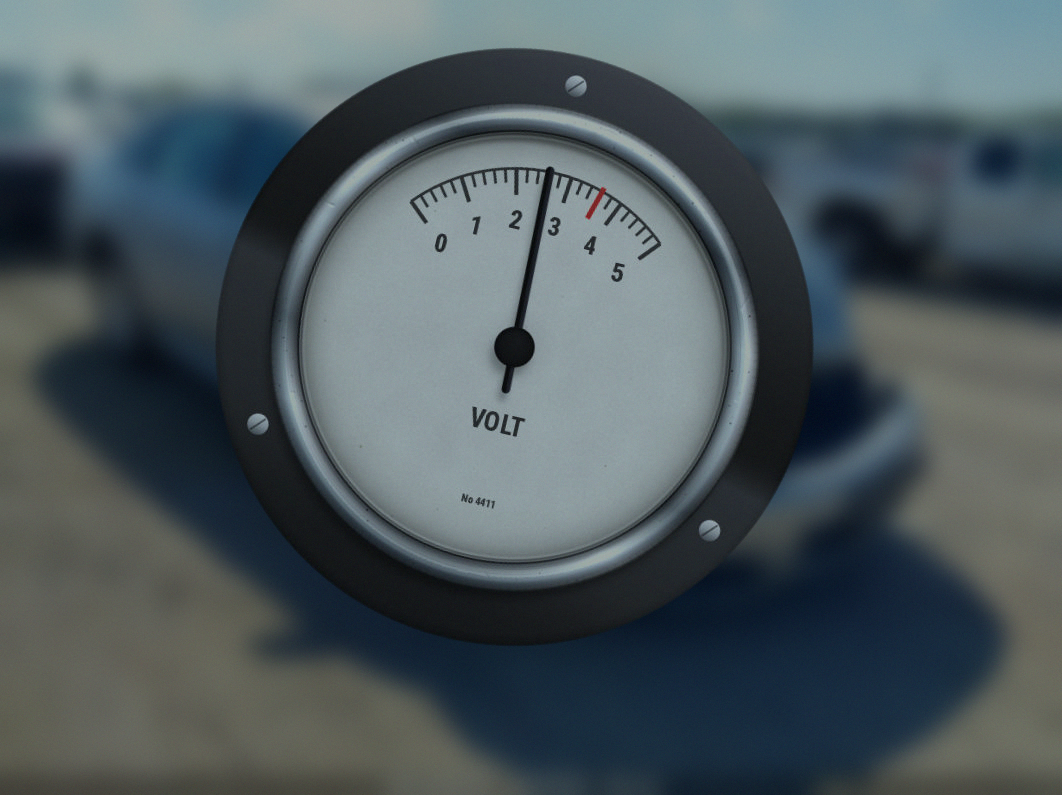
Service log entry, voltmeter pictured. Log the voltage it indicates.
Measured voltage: 2.6 V
